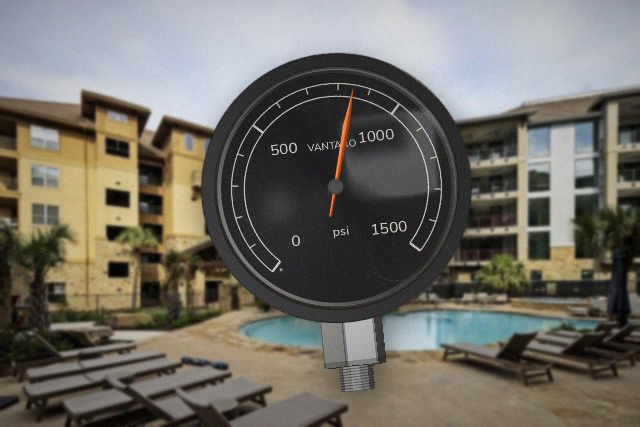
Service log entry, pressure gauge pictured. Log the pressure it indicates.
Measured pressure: 850 psi
